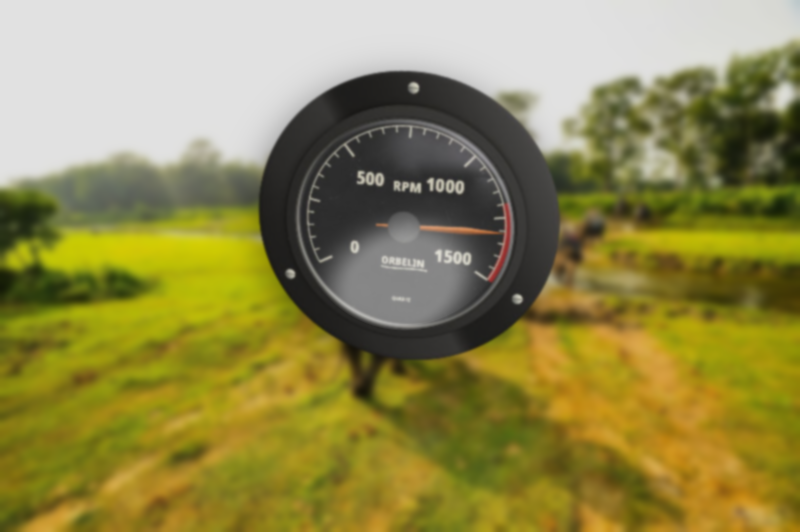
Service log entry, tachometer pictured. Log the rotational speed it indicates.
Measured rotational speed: 1300 rpm
